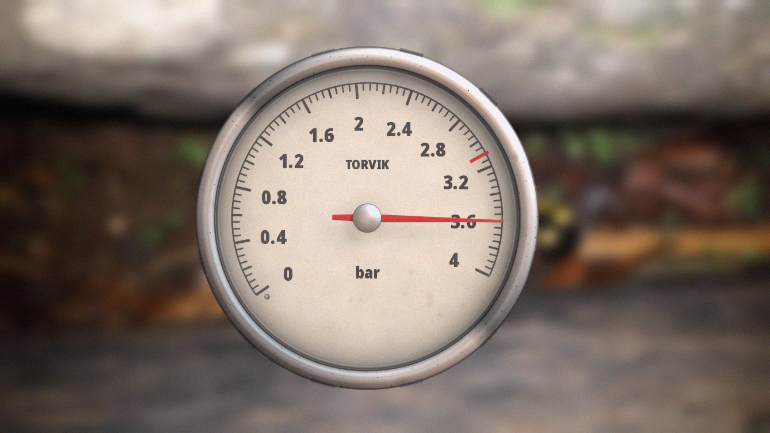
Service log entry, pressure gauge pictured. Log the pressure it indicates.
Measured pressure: 3.6 bar
